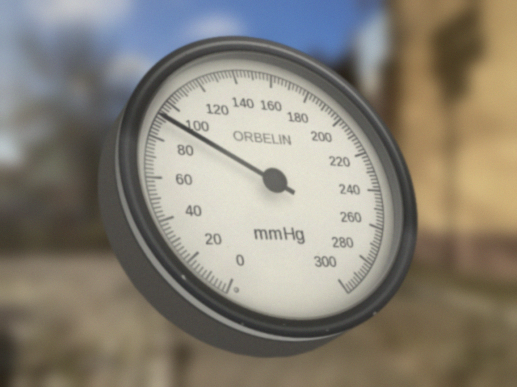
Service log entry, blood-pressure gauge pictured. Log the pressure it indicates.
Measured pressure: 90 mmHg
